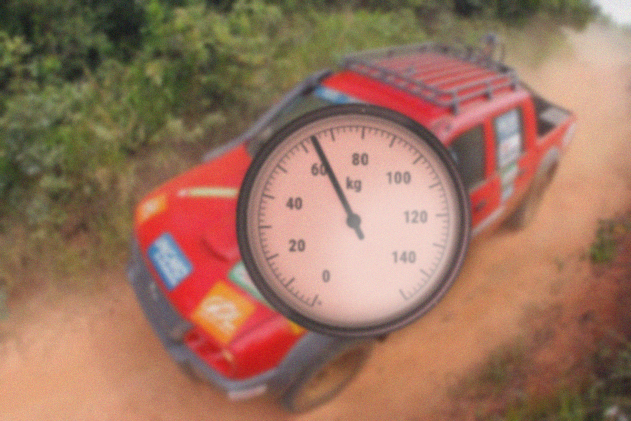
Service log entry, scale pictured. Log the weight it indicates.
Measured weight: 64 kg
